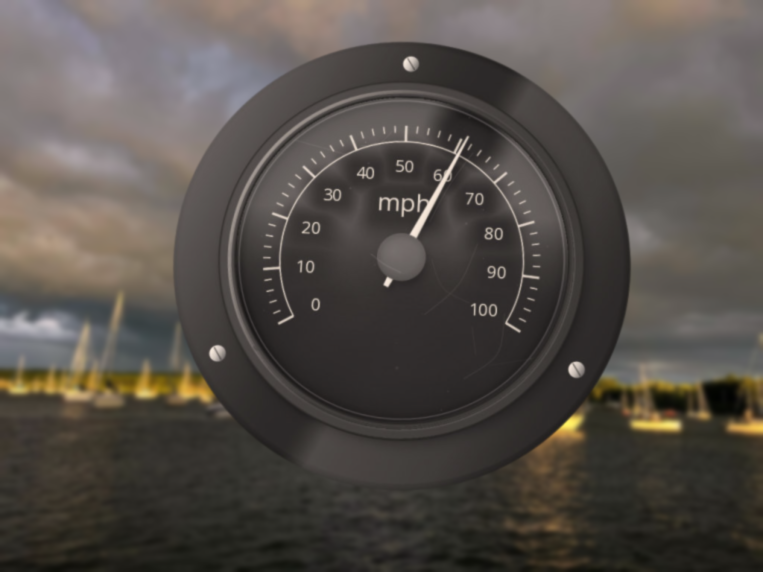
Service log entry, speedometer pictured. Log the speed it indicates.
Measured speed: 61 mph
